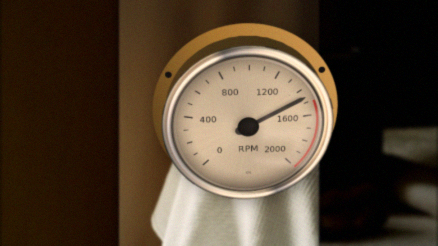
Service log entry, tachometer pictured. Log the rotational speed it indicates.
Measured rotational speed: 1450 rpm
